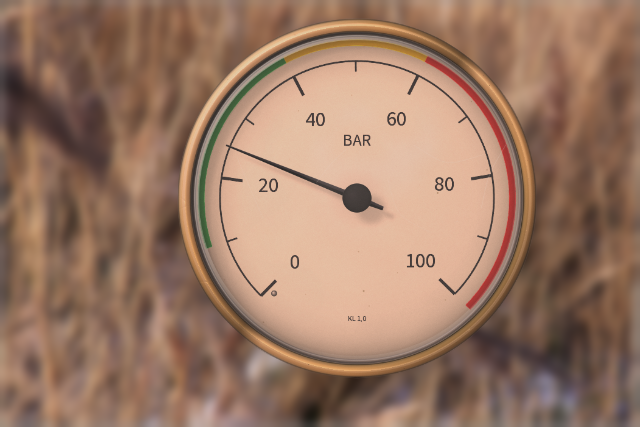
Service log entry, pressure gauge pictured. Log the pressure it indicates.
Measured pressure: 25 bar
